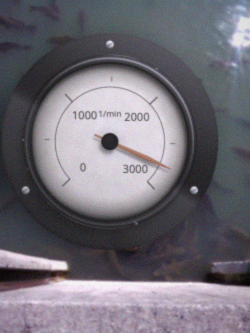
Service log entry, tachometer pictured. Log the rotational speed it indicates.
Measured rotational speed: 2750 rpm
